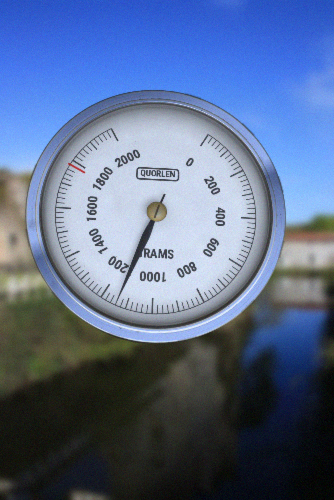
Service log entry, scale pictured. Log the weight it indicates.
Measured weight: 1140 g
